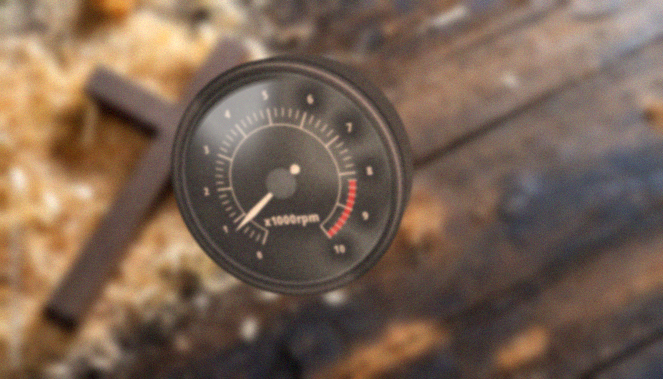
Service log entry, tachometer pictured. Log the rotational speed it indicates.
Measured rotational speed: 800 rpm
